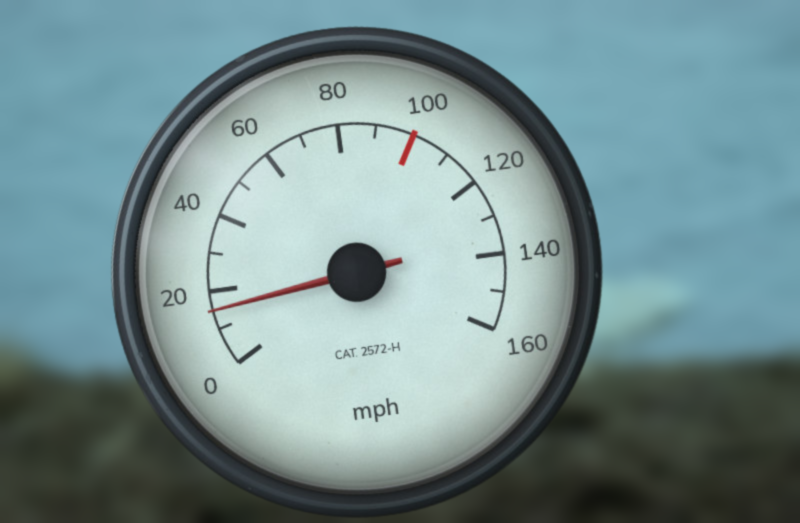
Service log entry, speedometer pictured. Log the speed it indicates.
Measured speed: 15 mph
